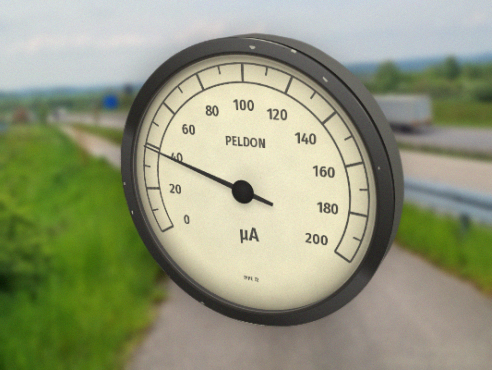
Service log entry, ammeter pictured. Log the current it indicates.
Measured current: 40 µA
